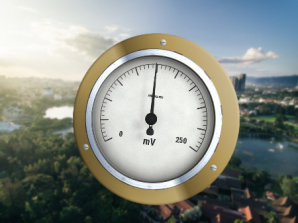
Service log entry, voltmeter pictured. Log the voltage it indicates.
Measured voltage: 125 mV
